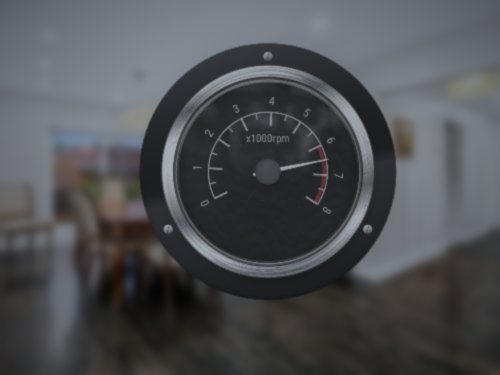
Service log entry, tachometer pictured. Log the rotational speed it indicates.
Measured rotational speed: 6500 rpm
